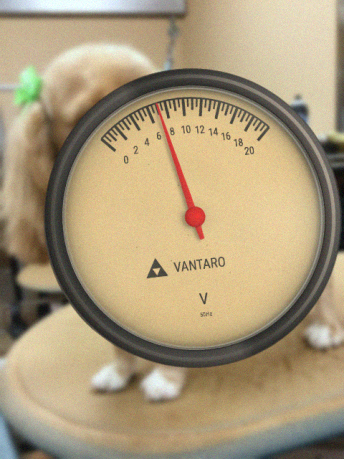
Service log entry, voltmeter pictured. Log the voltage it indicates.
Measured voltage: 7 V
